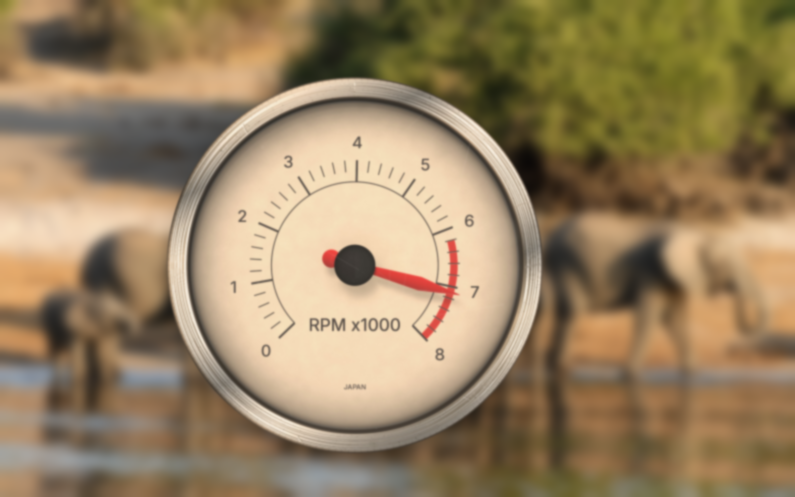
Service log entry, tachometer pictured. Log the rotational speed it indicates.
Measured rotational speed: 7100 rpm
